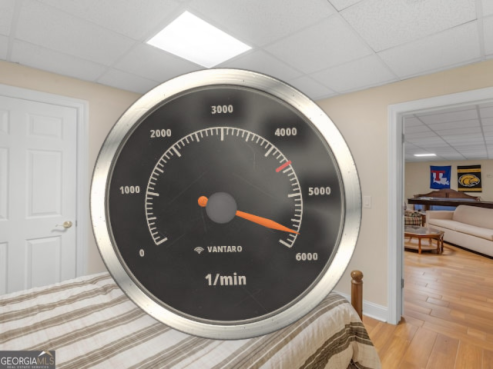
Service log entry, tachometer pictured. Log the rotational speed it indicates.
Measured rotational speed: 5700 rpm
